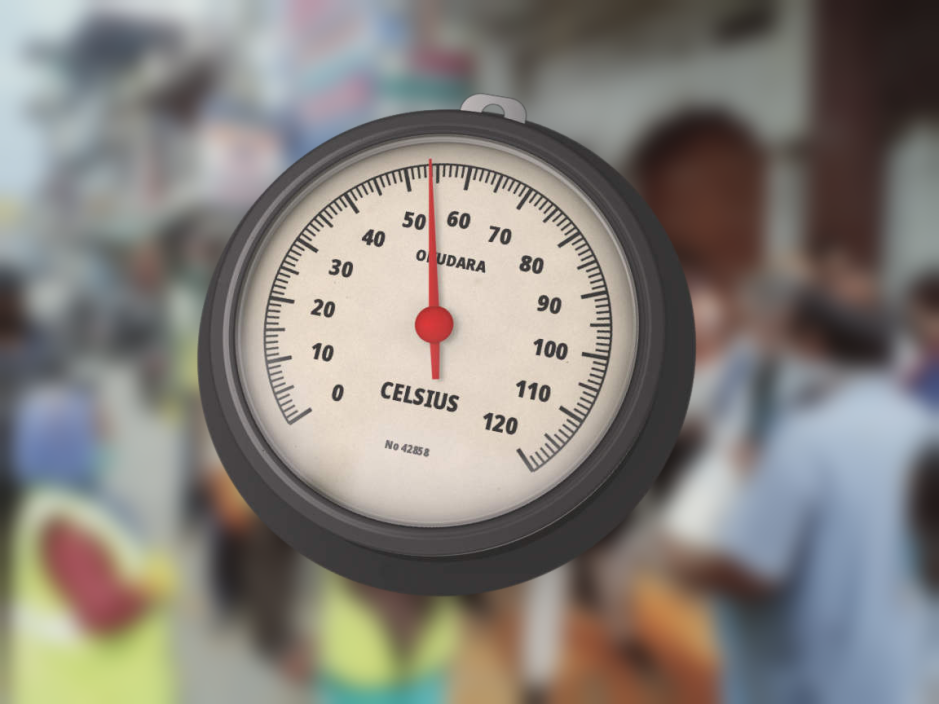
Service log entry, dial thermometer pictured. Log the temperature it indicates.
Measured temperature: 54 °C
